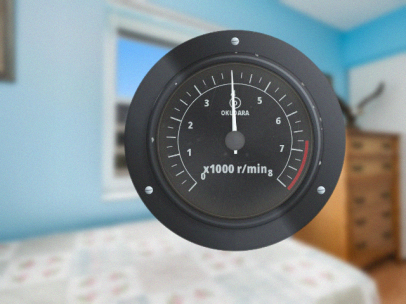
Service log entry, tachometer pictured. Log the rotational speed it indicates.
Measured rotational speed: 4000 rpm
